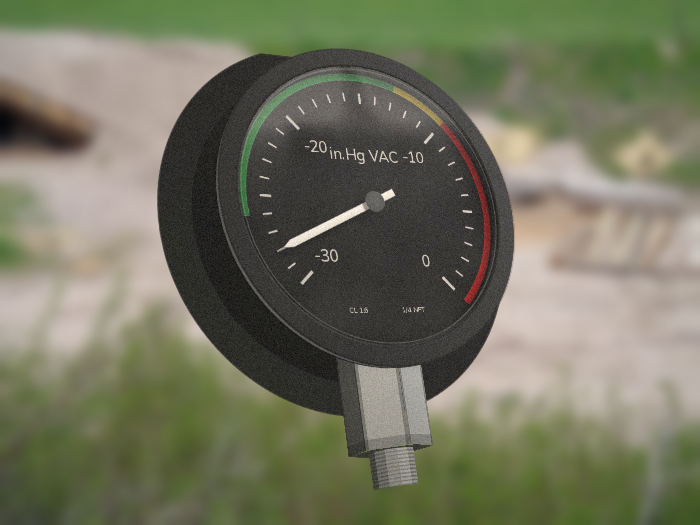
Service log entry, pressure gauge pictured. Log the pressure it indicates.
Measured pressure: -28 inHg
